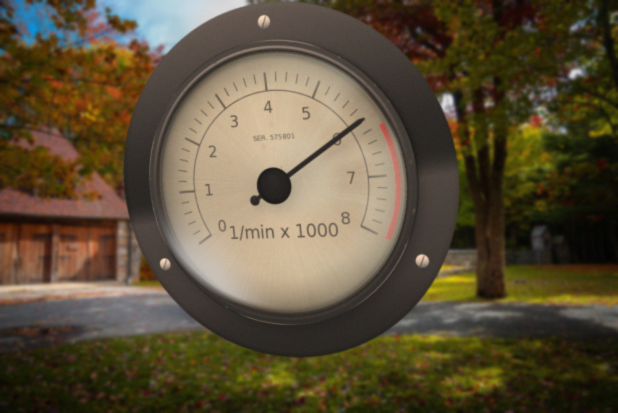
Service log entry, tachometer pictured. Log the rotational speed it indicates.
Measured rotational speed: 6000 rpm
